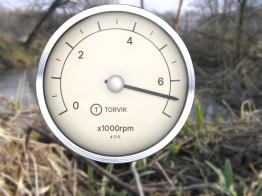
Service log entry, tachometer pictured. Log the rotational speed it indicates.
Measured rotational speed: 6500 rpm
